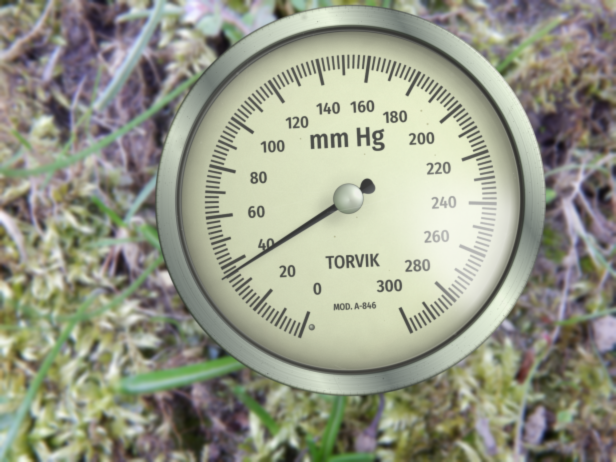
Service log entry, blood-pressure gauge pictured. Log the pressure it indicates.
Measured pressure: 36 mmHg
